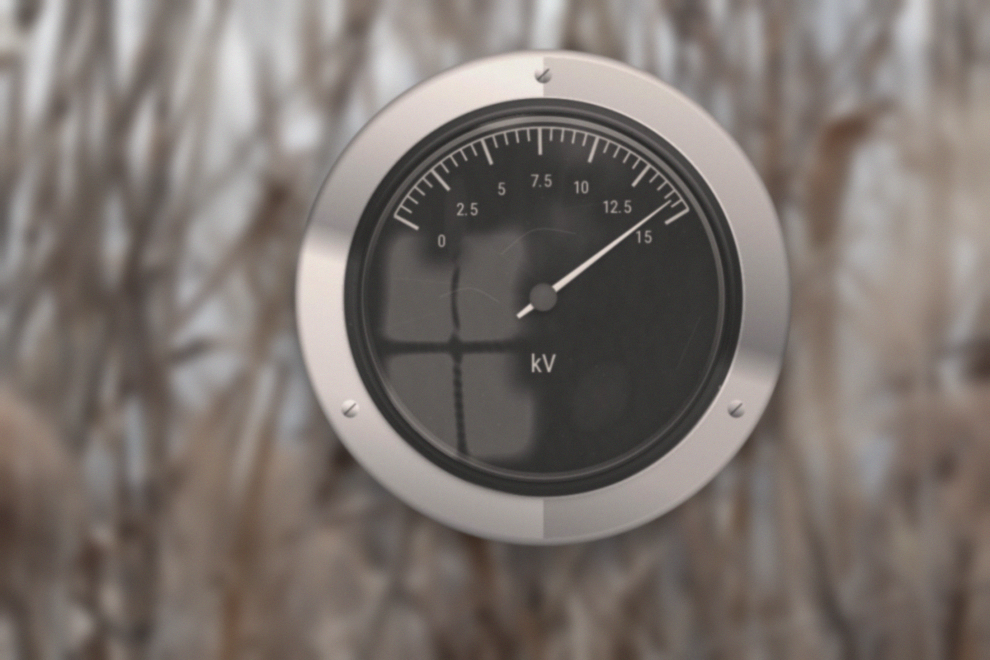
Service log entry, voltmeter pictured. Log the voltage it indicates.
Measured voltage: 14.25 kV
